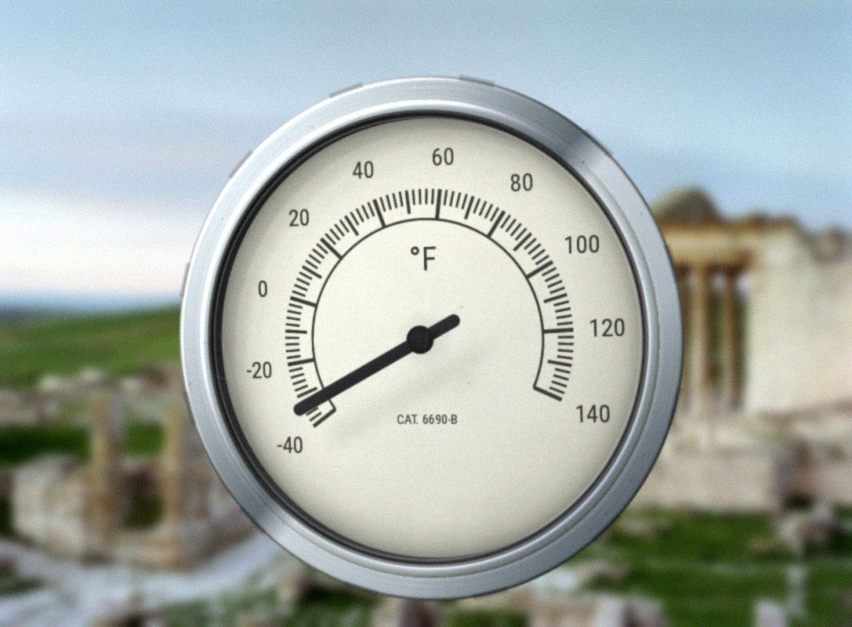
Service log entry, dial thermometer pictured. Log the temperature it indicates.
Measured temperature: -34 °F
